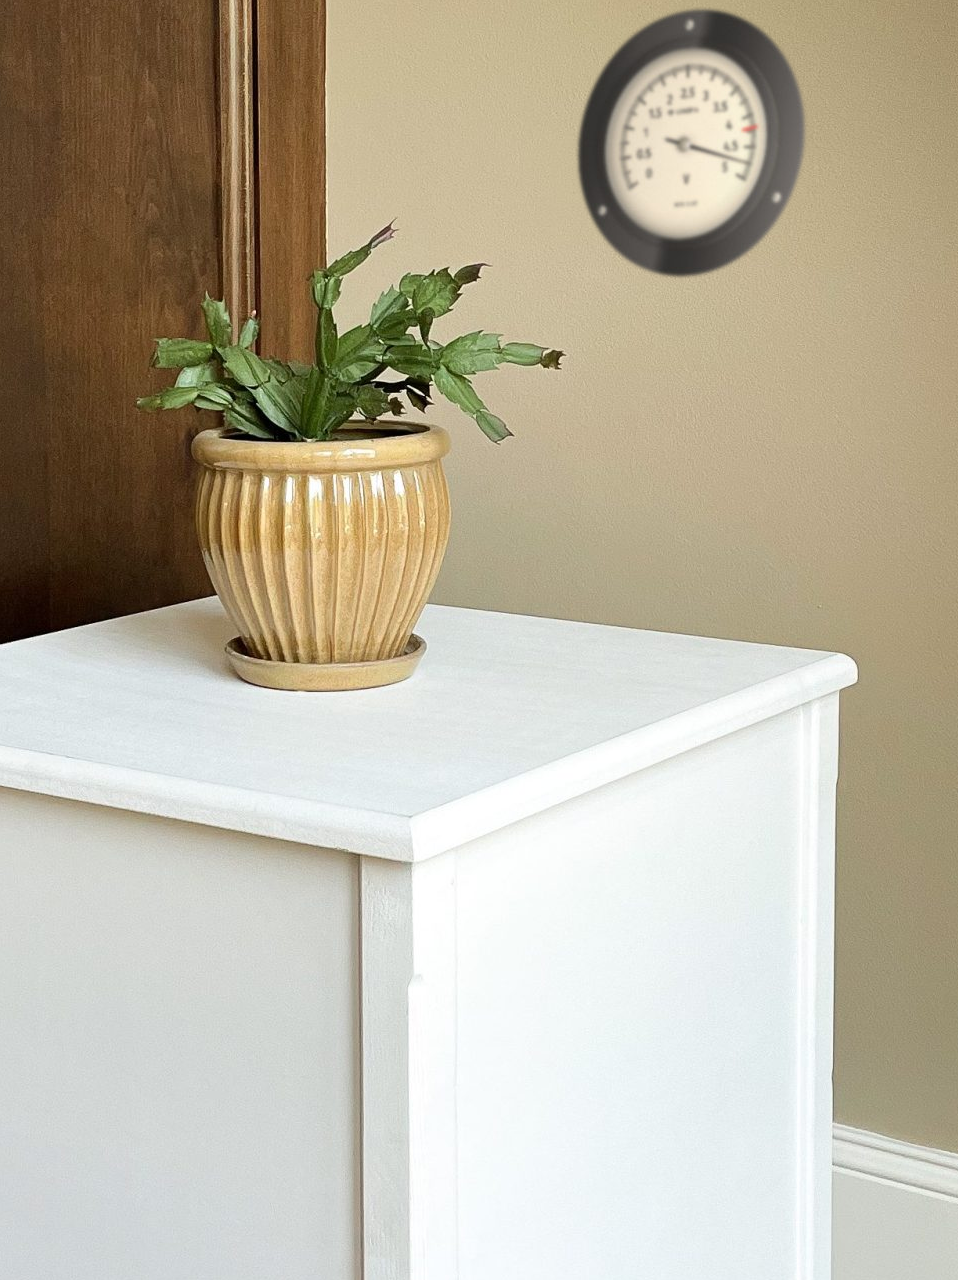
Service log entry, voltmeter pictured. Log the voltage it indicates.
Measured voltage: 4.75 V
